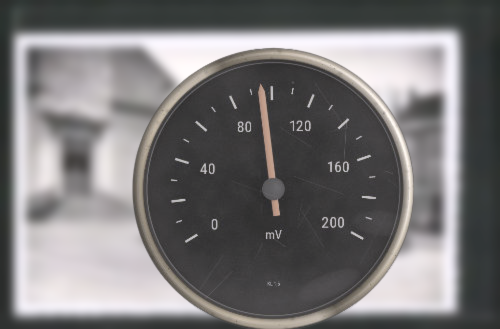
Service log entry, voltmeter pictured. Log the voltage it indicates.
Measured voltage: 95 mV
